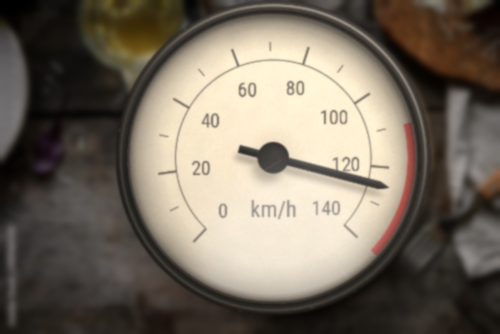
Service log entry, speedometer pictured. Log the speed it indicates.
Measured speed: 125 km/h
